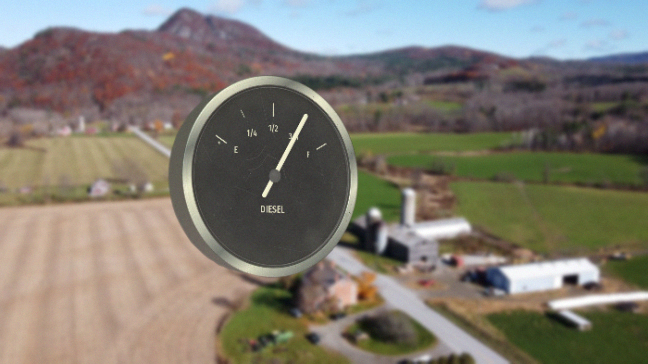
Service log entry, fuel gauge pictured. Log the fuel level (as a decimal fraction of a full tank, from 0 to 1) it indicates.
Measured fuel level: 0.75
